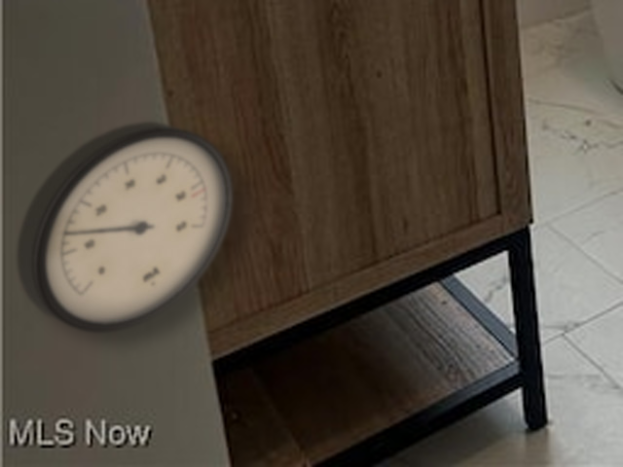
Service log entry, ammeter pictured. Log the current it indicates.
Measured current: 14 mA
